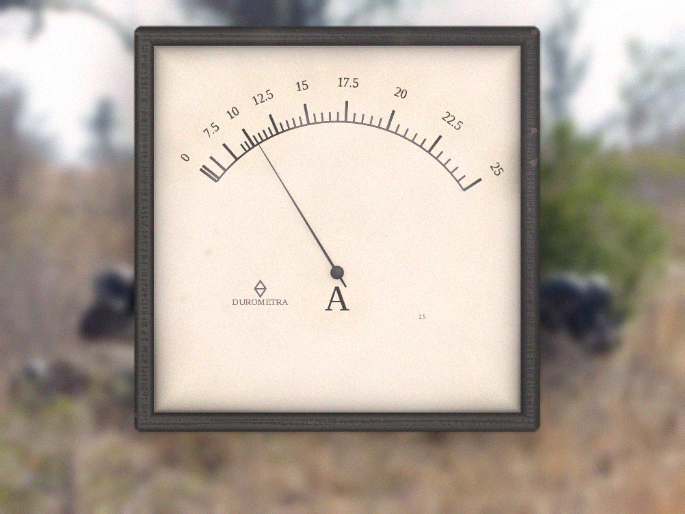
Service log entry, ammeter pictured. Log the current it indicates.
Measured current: 10.5 A
